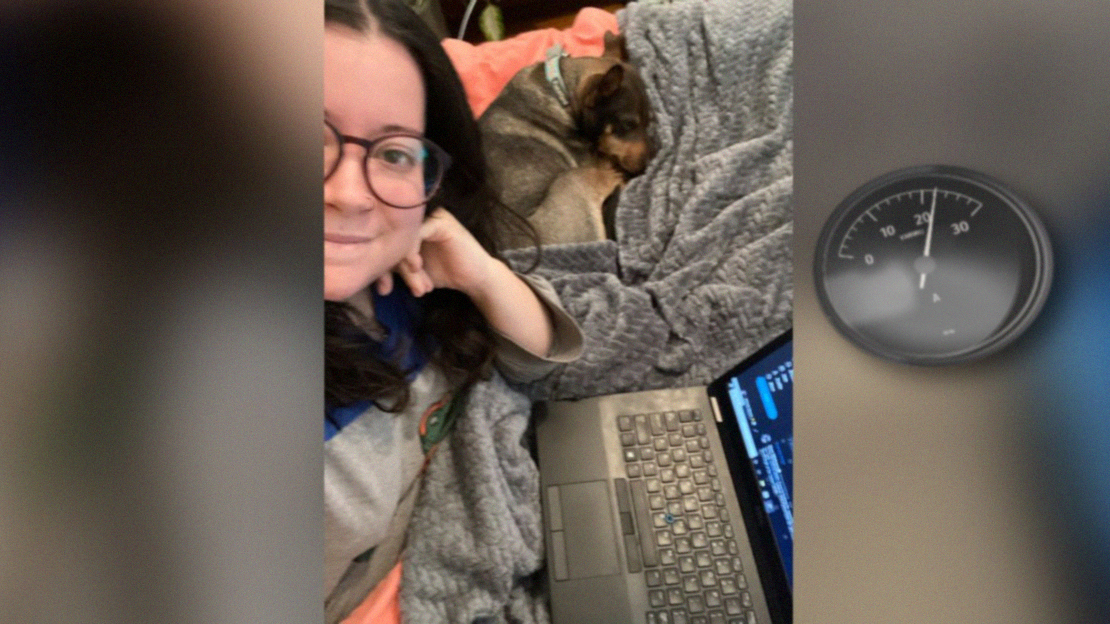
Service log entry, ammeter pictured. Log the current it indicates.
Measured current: 22 A
